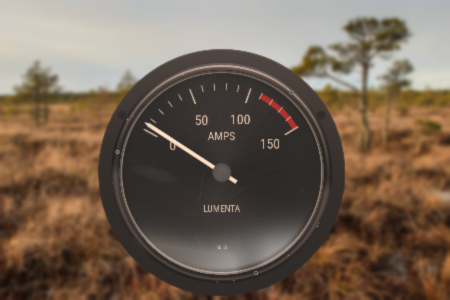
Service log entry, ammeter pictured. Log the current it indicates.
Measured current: 5 A
